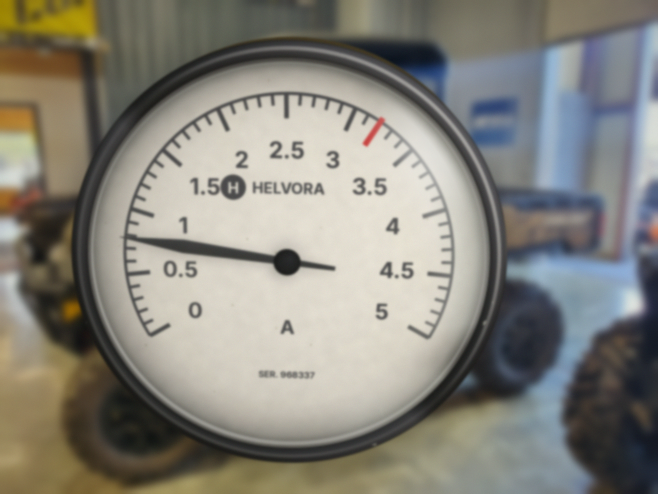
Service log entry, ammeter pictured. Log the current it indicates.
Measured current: 0.8 A
